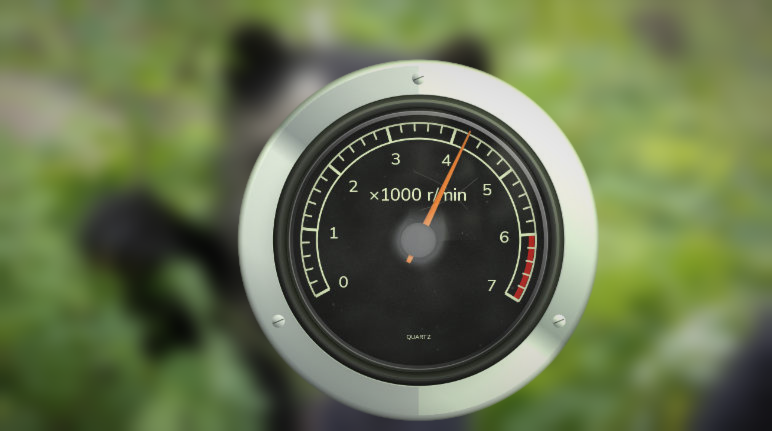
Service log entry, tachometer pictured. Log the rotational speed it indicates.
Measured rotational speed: 4200 rpm
